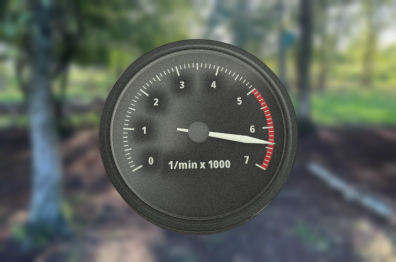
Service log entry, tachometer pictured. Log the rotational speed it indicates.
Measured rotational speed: 6400 rpm
